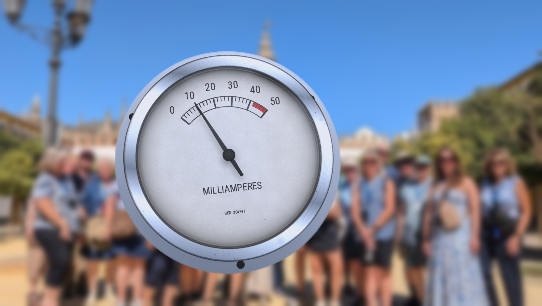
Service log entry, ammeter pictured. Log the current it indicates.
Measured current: 10 mA
